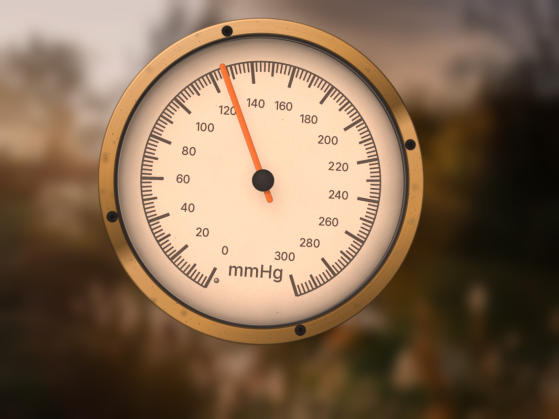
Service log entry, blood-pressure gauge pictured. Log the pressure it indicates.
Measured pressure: 126 mmHg
